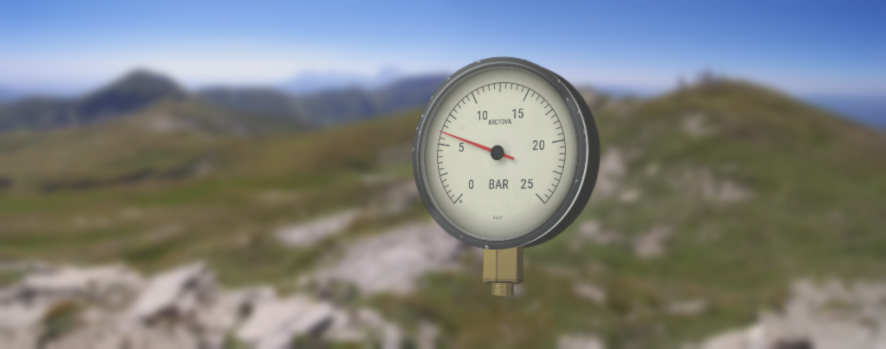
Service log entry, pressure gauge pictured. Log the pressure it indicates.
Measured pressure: 6 bar
